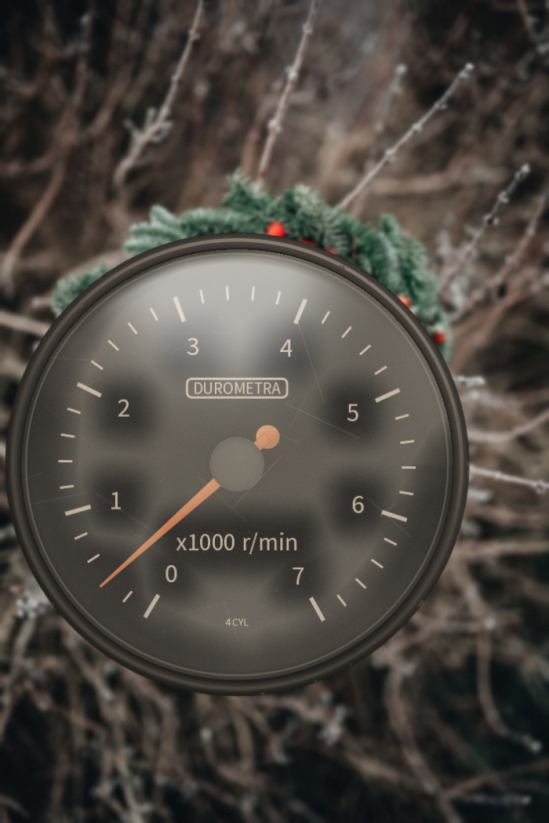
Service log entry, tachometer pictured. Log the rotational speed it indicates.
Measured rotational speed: 400 rpm
